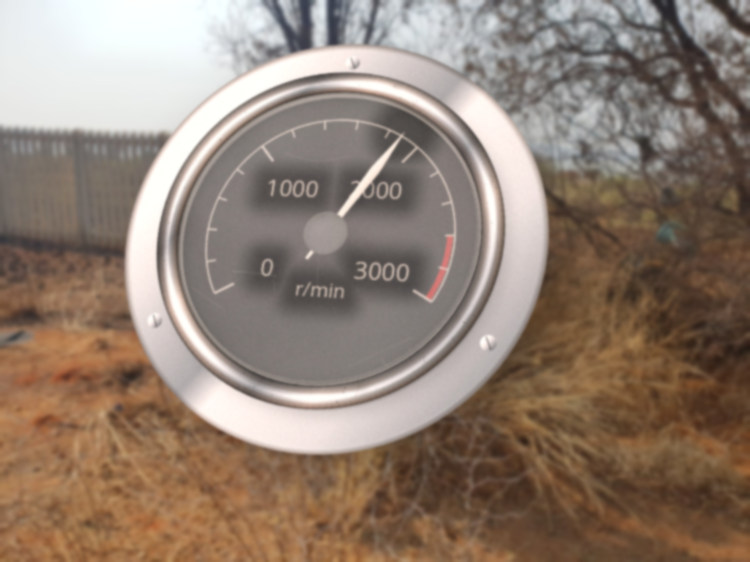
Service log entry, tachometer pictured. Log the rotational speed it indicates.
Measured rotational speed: 1900 rpm
